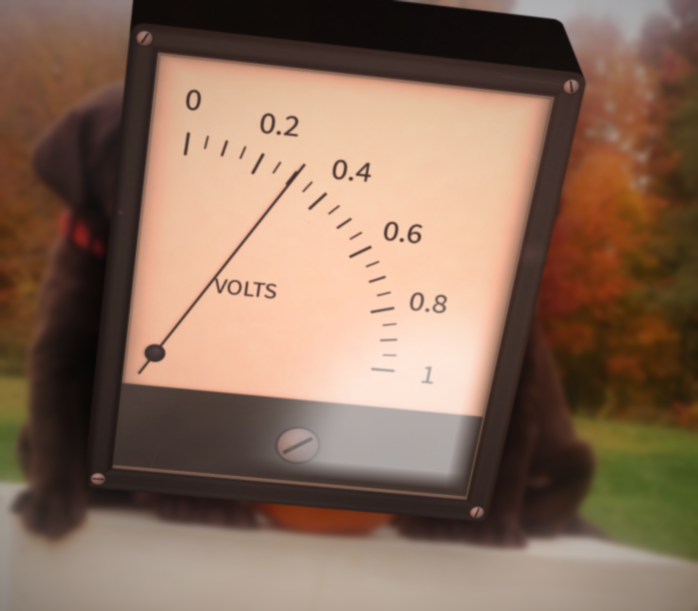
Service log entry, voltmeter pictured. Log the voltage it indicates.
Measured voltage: 0.3 V
